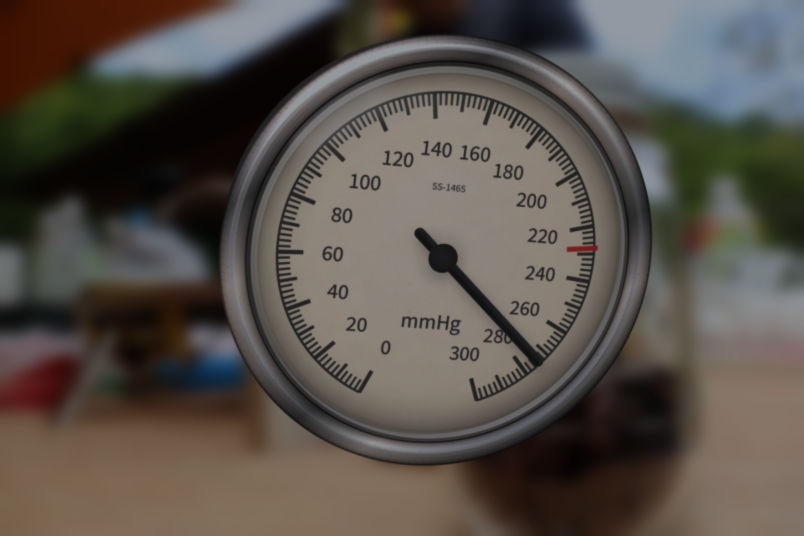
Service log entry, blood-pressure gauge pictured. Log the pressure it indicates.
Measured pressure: 274 mmHg
